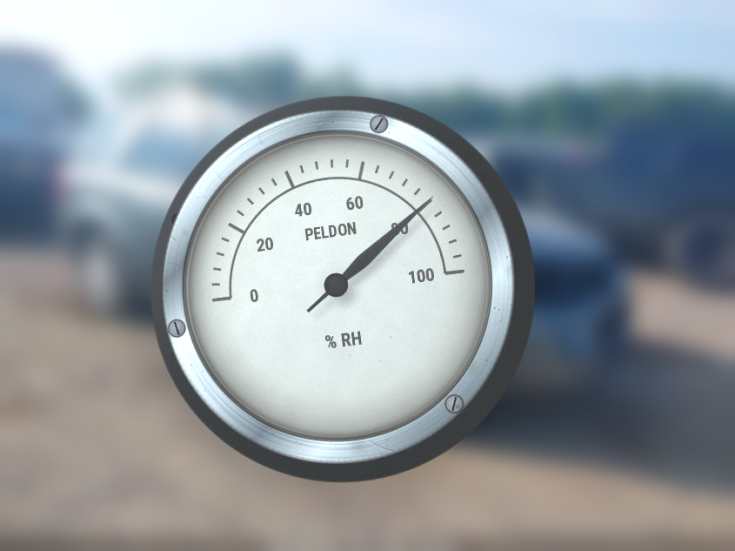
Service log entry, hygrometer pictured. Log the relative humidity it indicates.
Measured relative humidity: 80 %
